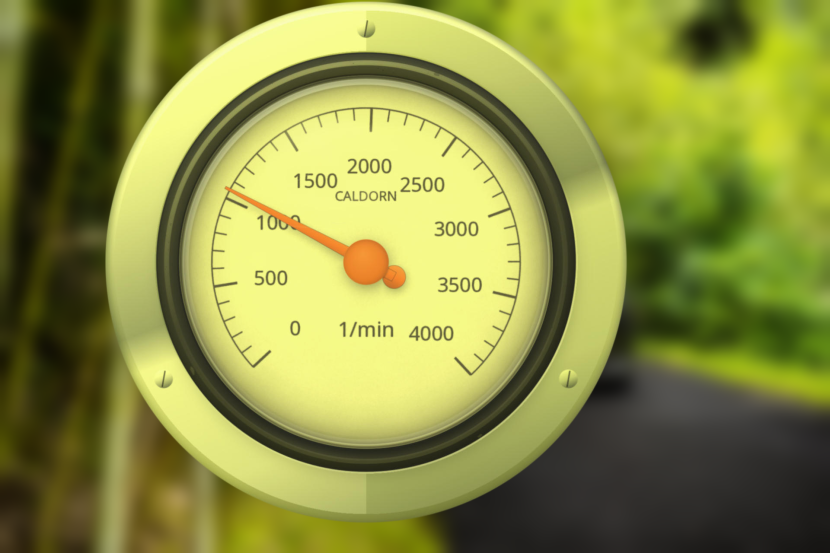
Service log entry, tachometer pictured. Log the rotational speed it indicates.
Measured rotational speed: 1050 rpm
